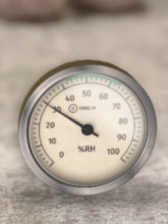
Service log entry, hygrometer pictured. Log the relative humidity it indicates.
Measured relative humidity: 30 %
